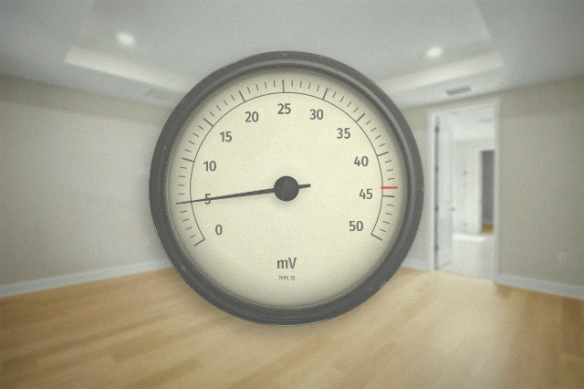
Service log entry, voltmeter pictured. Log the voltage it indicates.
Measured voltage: 5 mV
